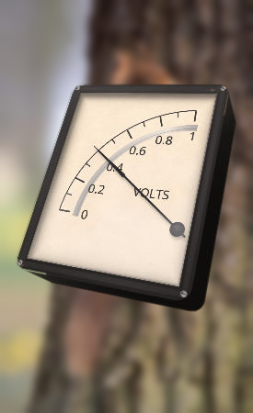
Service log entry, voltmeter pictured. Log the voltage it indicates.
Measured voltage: 0.4 V
